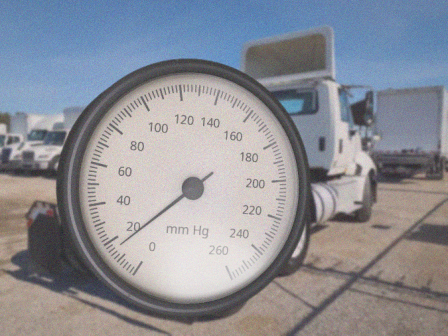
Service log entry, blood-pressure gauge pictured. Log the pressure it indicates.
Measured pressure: 16 mmHg
